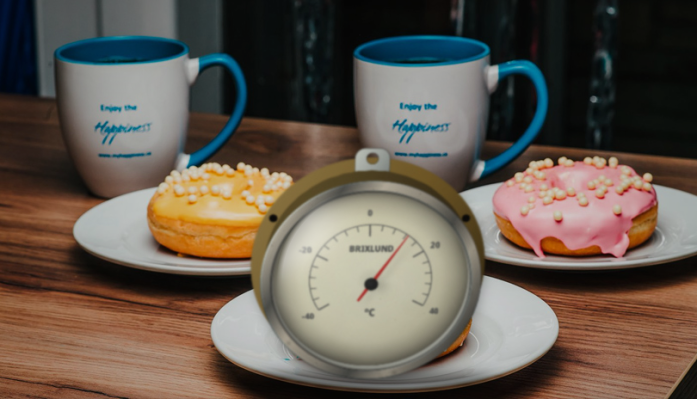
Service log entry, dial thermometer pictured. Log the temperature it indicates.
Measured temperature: 12 °C
